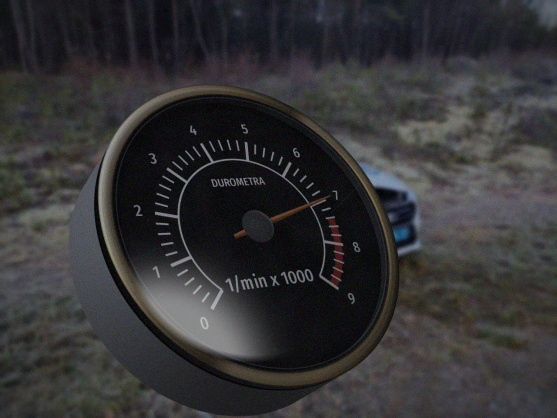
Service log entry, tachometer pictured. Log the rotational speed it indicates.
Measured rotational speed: 7000 rpm
